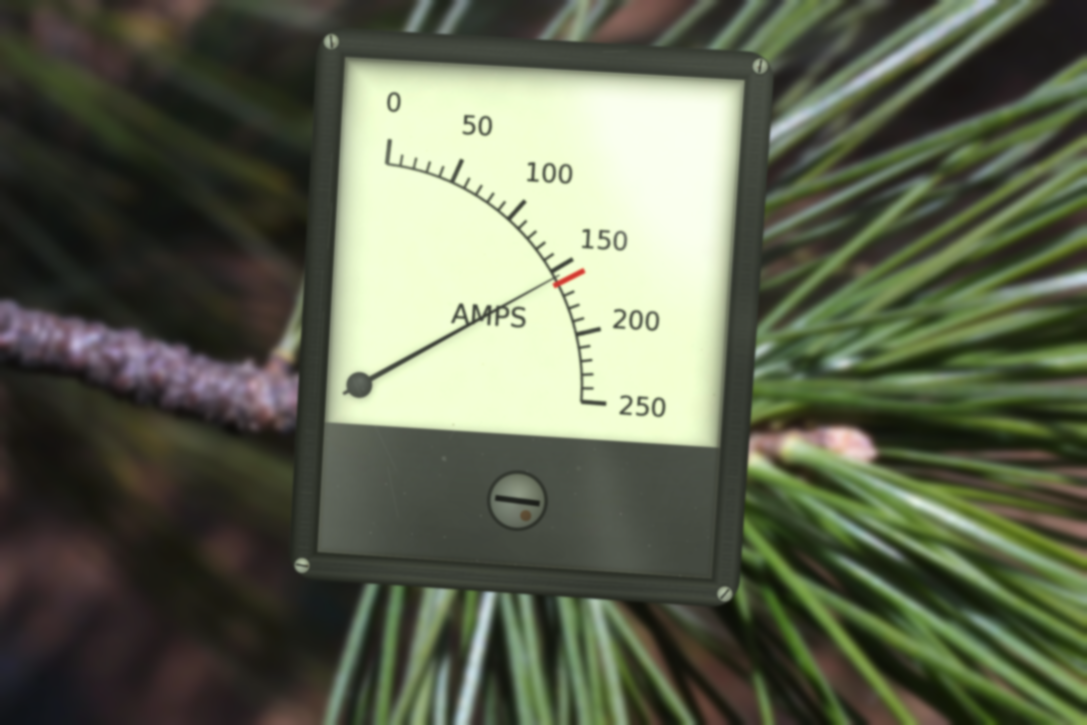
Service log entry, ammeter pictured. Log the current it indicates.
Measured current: 155 A
